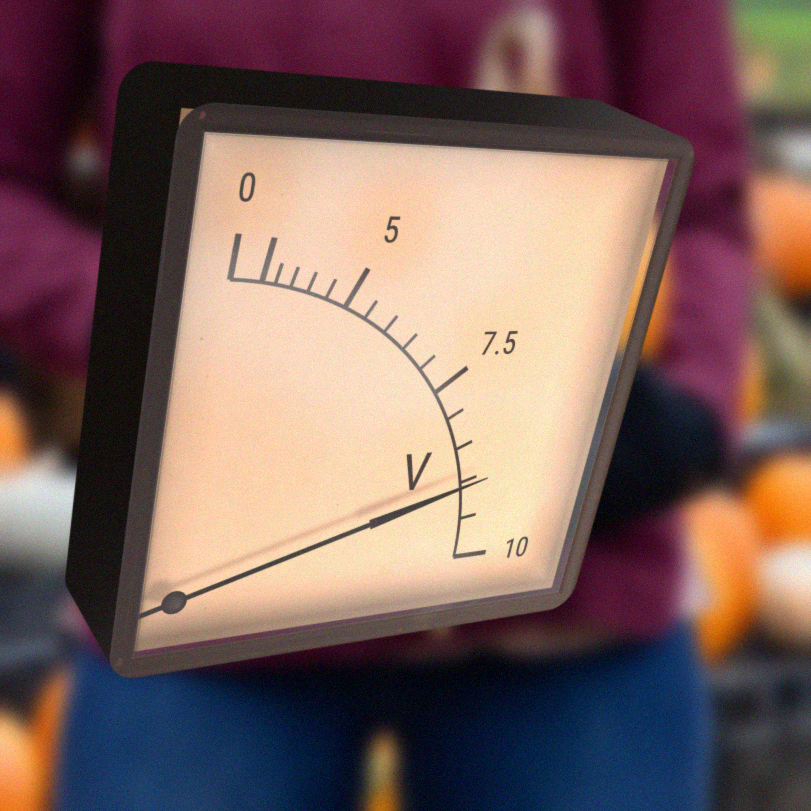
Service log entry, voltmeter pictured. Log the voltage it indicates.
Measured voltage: 9 V
